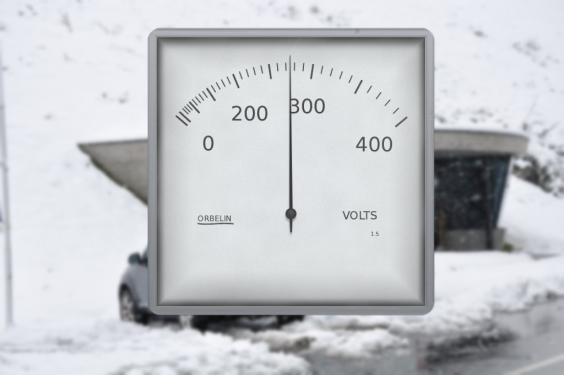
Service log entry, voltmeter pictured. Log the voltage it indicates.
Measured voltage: 275 V
